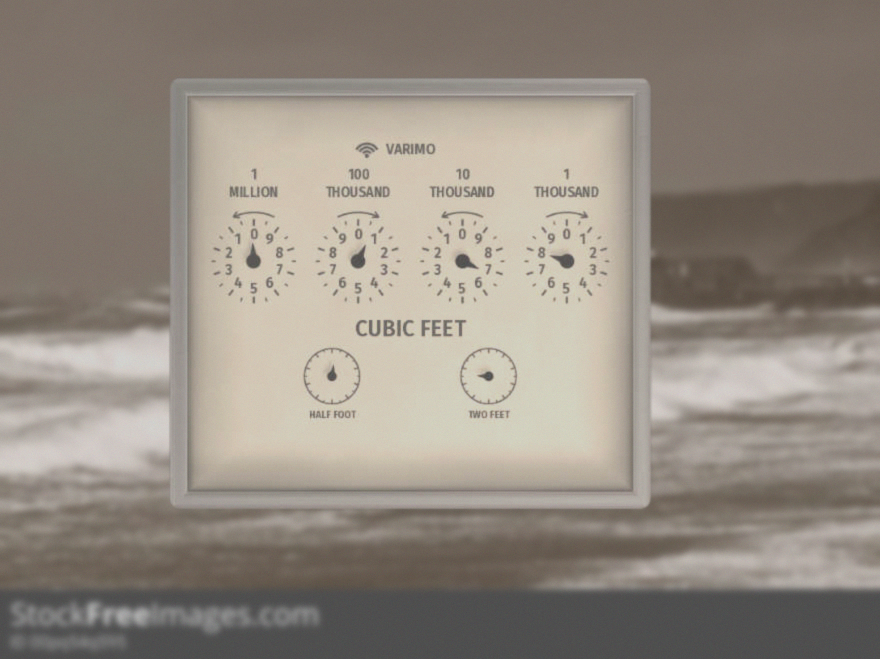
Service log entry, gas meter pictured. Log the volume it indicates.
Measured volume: 6800 ft³
